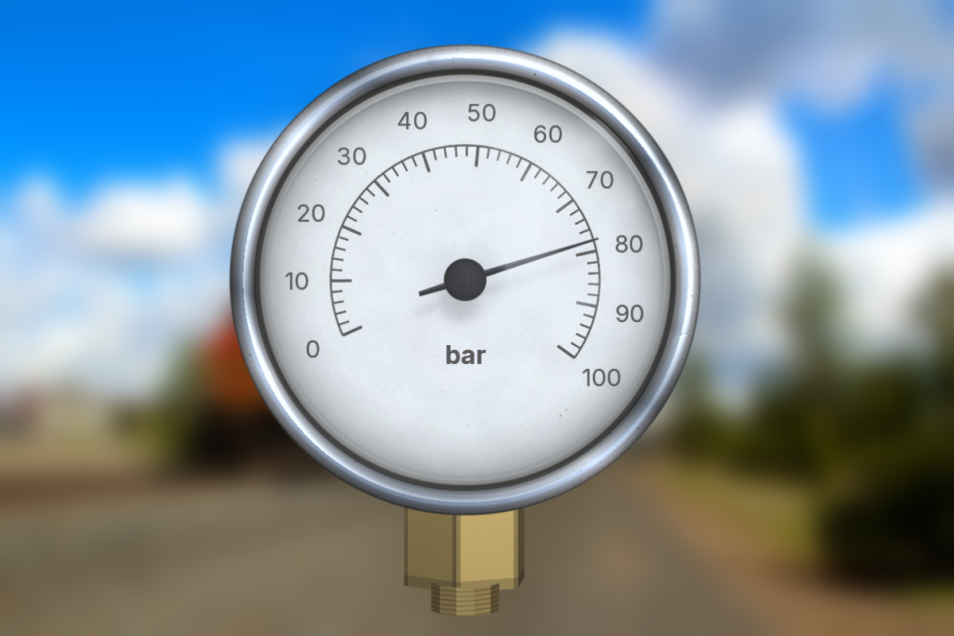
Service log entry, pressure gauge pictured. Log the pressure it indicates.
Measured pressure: 78 bar
